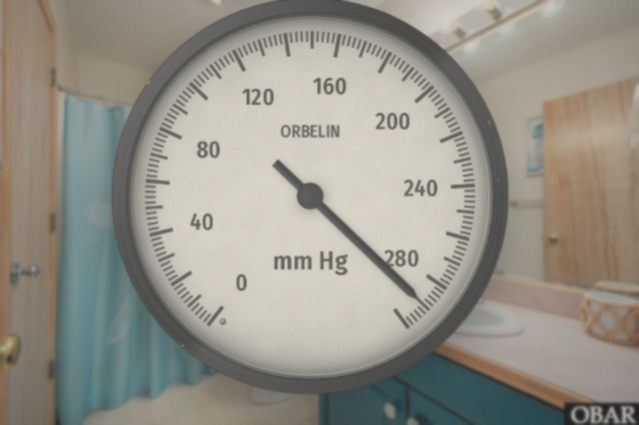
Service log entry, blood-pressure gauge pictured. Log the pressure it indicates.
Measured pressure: 290 mmHg
